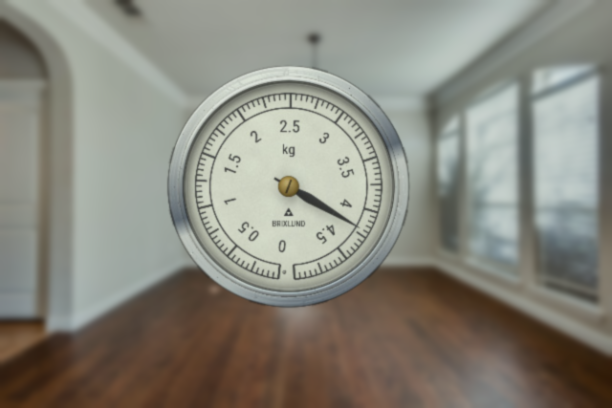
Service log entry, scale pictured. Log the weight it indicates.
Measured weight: 4.2 kg
